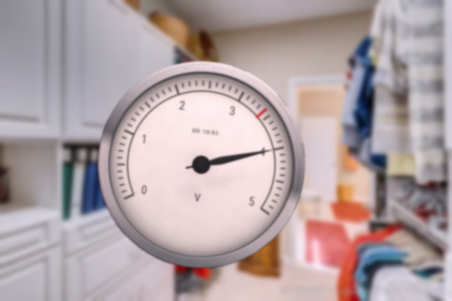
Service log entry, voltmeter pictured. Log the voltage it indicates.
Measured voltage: 4 V
